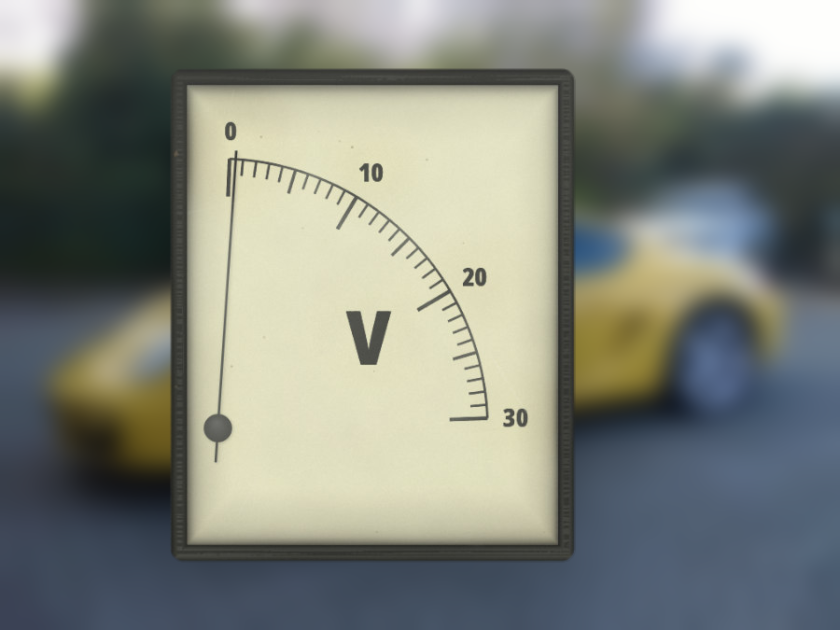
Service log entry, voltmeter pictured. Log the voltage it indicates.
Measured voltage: 0.5 V
